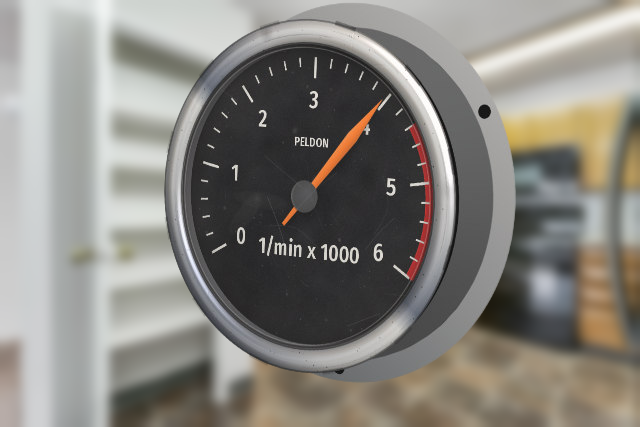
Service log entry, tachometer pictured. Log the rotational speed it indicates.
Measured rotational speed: 4000 rpm
